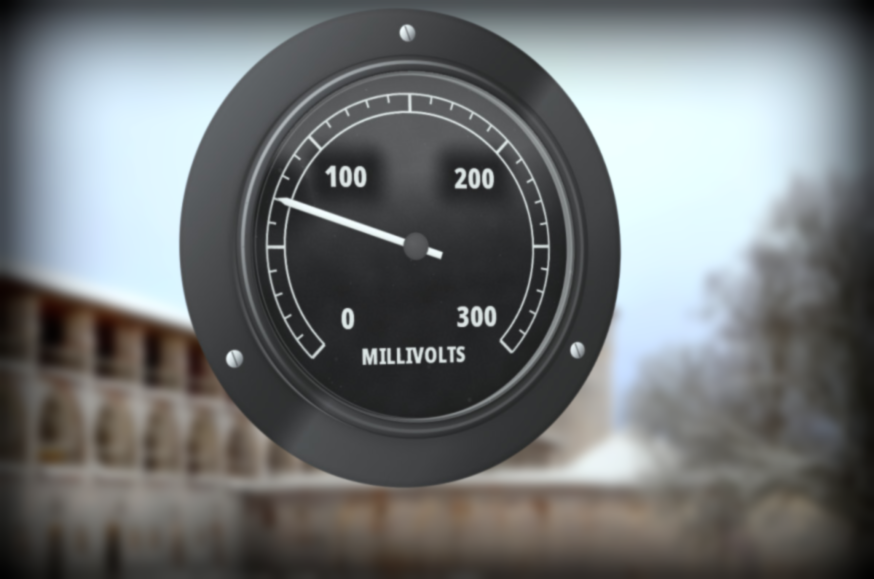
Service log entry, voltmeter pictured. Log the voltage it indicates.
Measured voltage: 70 mV
